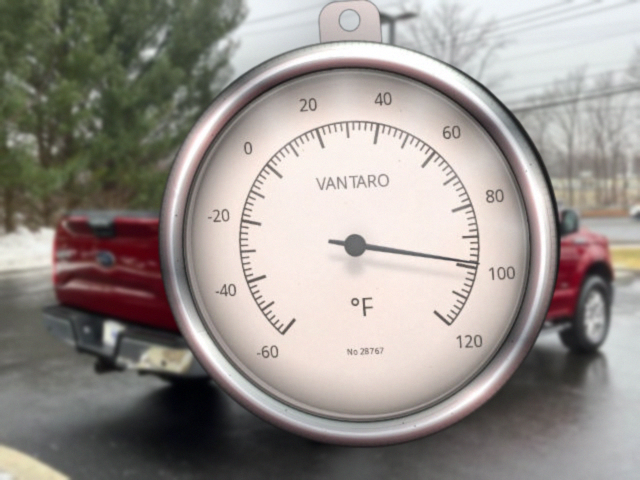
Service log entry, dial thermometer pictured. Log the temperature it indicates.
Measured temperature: 98 °F
